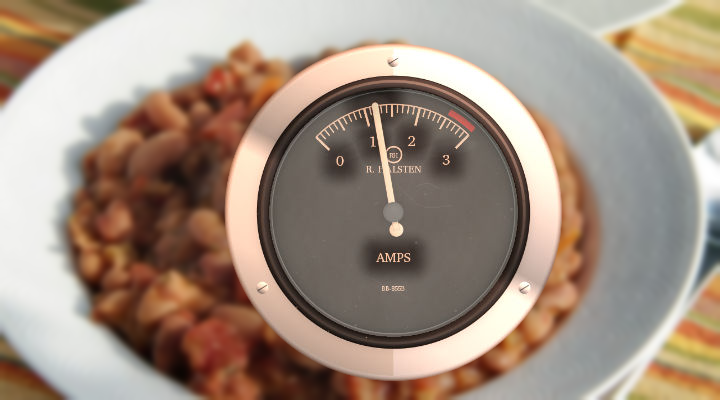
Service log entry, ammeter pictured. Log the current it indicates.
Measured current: 1.2 A
